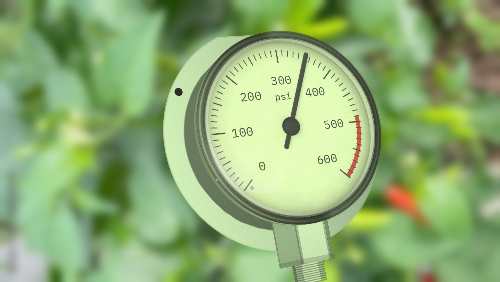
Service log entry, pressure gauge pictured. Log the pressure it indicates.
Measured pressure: 350 psi
